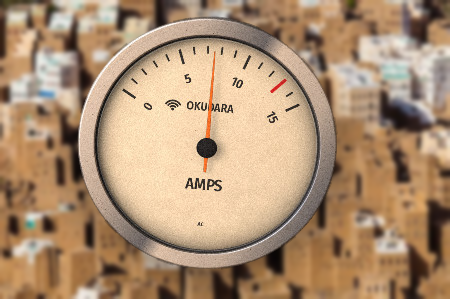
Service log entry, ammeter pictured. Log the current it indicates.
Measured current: 7.5 A
